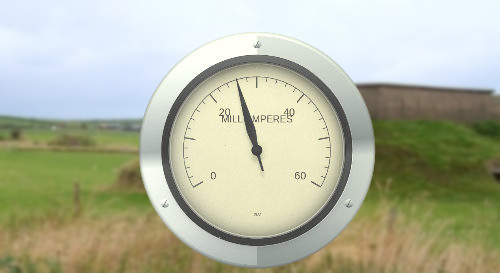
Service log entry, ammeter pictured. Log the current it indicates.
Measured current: 26 mA
